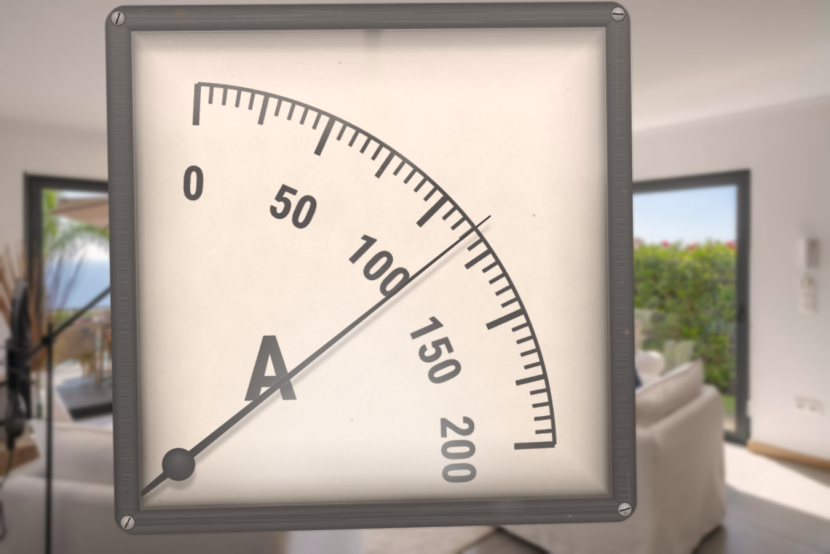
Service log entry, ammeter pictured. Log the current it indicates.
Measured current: 115 A
